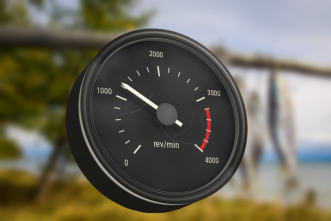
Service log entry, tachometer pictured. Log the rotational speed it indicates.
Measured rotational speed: 1200 rpm
